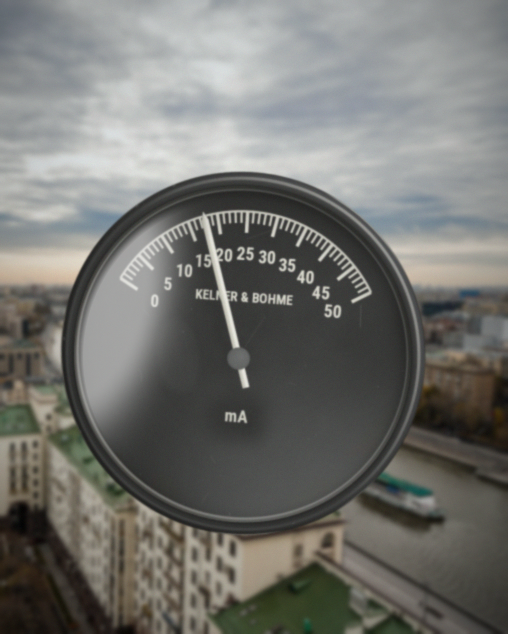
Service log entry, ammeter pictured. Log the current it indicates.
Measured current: 18 mA
